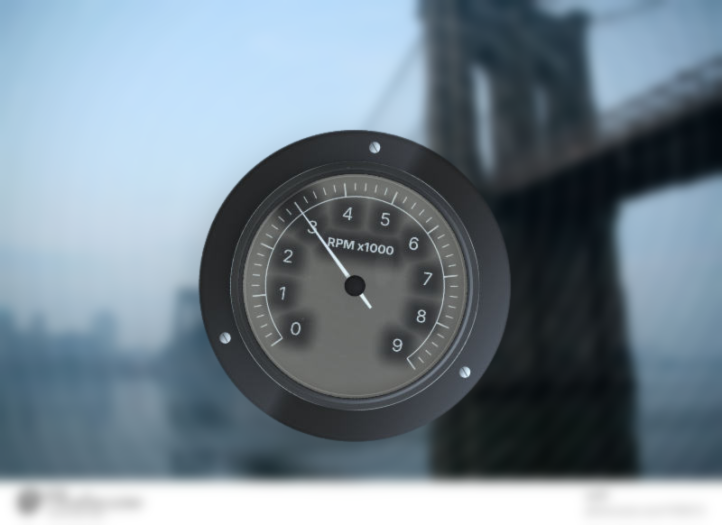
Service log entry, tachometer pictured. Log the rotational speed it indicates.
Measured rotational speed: 3000 rpm
